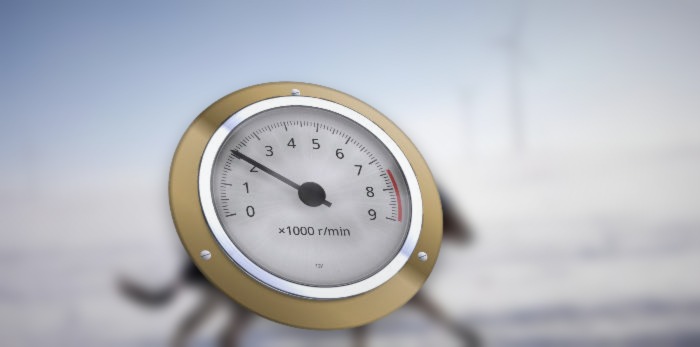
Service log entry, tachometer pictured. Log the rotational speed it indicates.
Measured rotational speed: 2000 rpm
